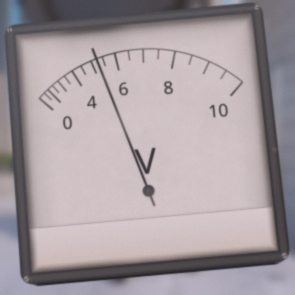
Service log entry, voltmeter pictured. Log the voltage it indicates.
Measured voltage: 5.25 V
